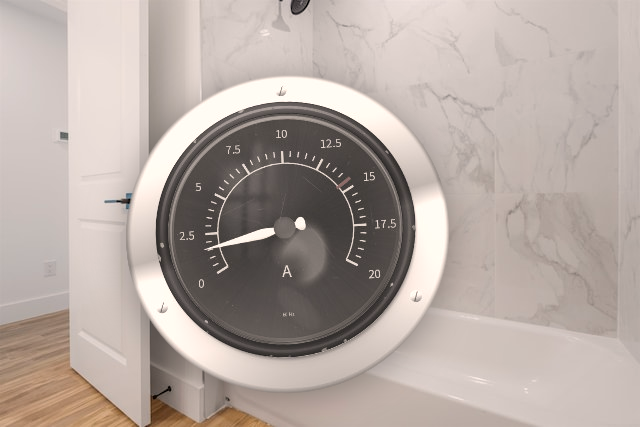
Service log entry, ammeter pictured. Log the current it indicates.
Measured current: 1.5 A
